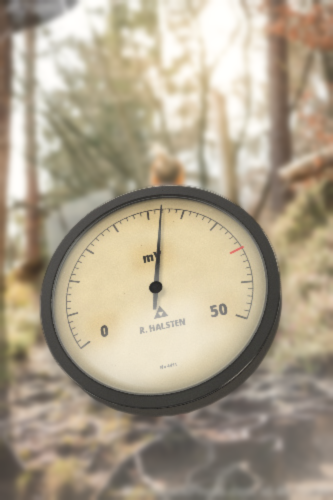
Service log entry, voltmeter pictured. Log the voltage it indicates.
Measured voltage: 27 mV
